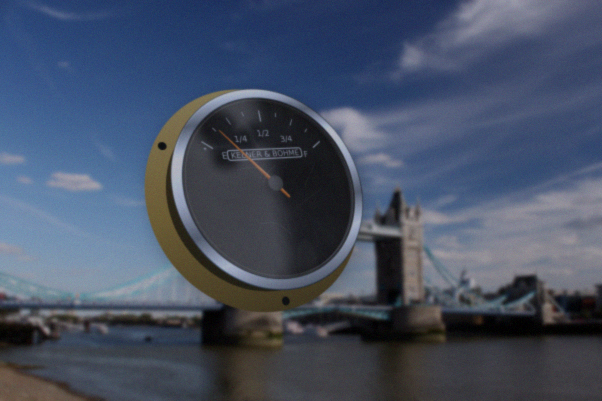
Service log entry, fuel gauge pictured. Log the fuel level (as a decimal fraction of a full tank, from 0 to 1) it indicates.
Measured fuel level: 0.125
